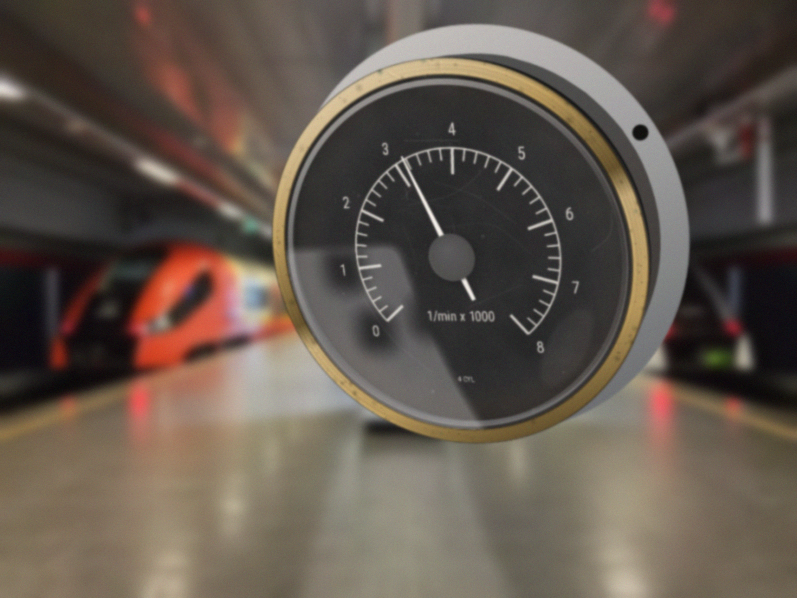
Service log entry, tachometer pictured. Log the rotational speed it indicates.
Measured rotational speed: 3200 rpm
